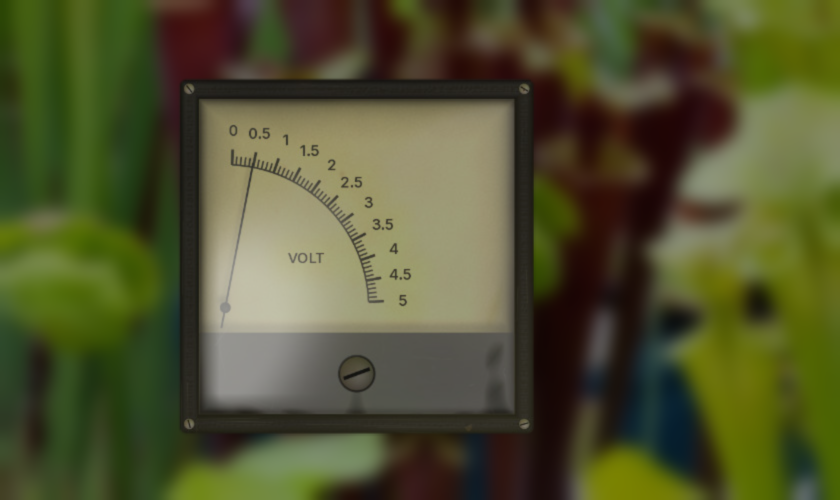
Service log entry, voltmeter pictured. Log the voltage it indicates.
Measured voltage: 0.5 V
